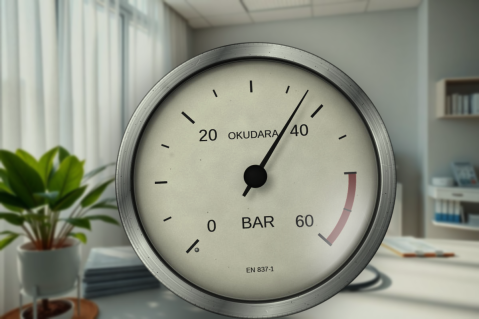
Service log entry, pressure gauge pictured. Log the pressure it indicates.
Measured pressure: 37.5 bar
